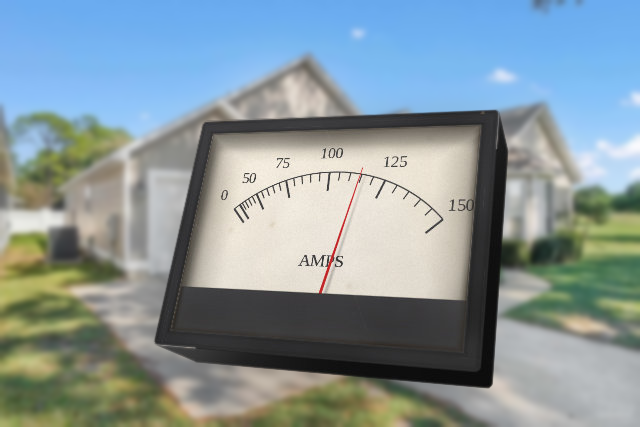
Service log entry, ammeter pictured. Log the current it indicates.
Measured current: 115 A
